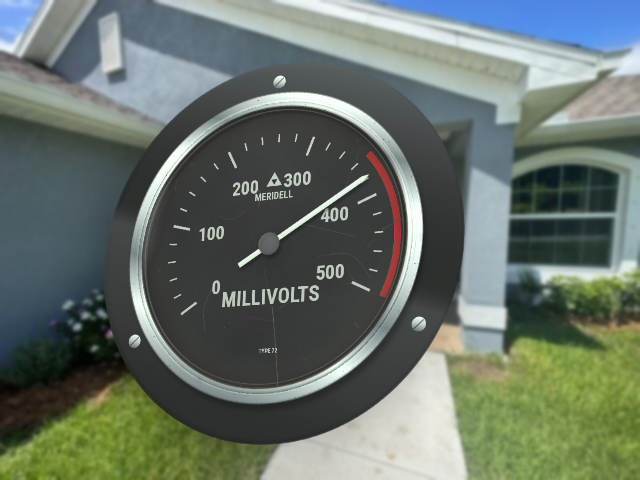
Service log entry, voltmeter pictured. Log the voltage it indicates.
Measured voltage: 380 mV
